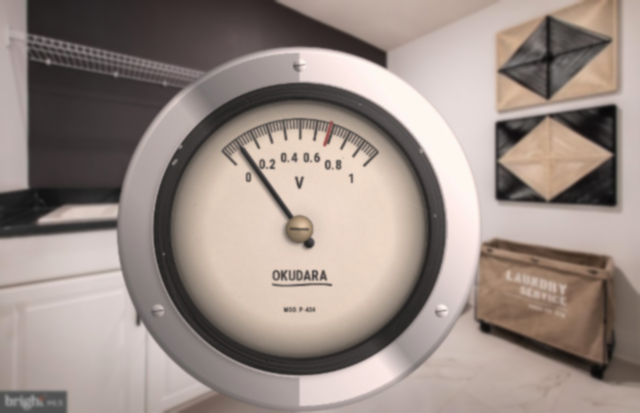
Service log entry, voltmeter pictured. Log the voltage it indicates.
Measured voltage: 0.1 V
